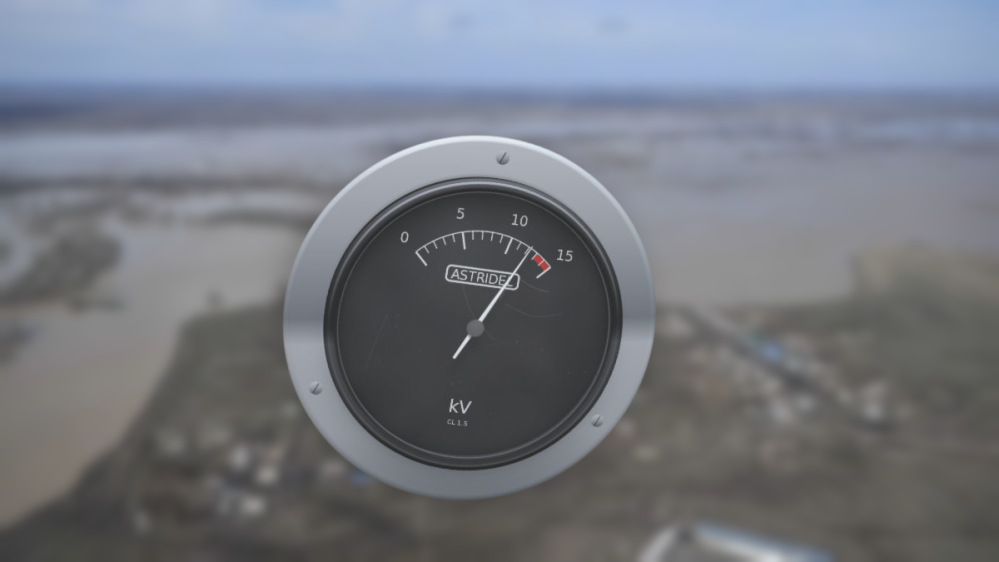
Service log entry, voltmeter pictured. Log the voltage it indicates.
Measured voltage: 12 kV
